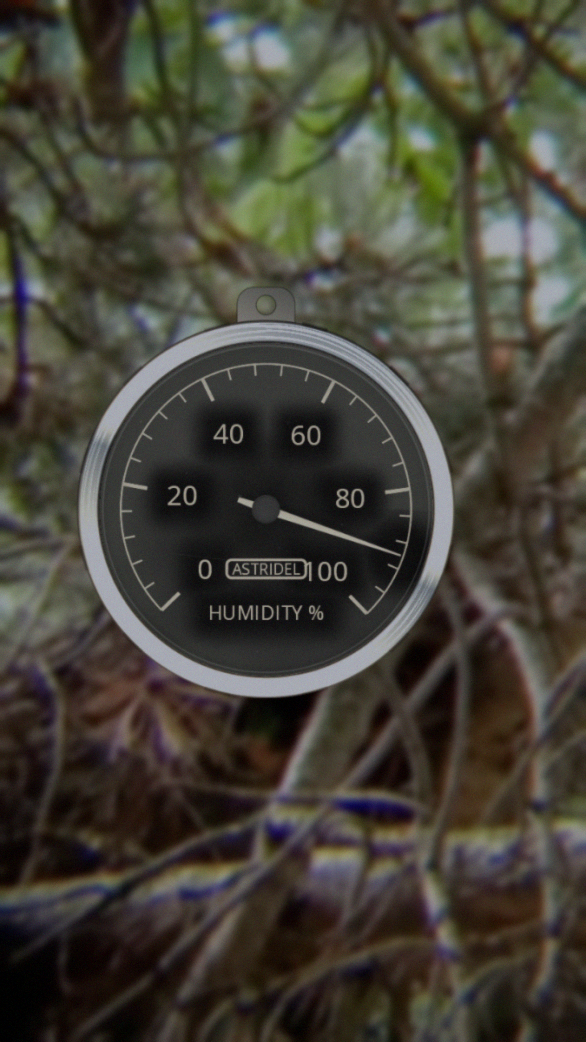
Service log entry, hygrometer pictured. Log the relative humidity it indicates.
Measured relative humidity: 90 %
